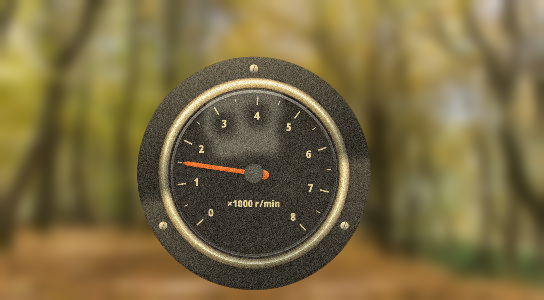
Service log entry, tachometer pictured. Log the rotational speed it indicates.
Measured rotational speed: 1500 rpm
